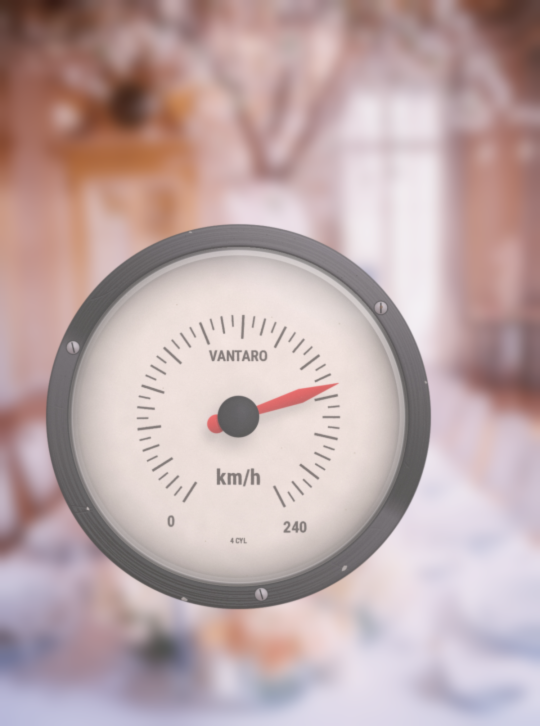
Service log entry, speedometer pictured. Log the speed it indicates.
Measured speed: 175 km/h
